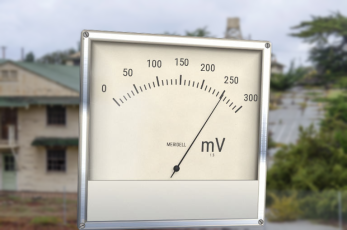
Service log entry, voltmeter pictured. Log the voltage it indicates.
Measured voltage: 250 mV
